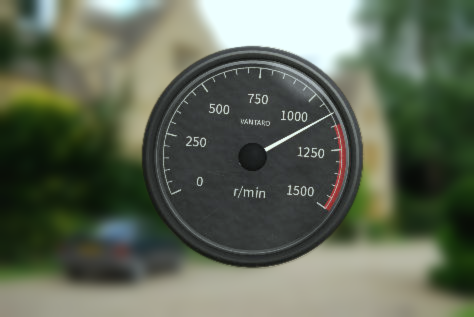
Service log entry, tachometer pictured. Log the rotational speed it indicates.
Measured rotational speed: 1100 rpm
